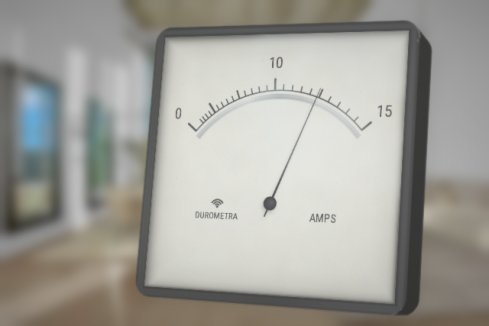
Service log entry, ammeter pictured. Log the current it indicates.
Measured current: 12.5 A
